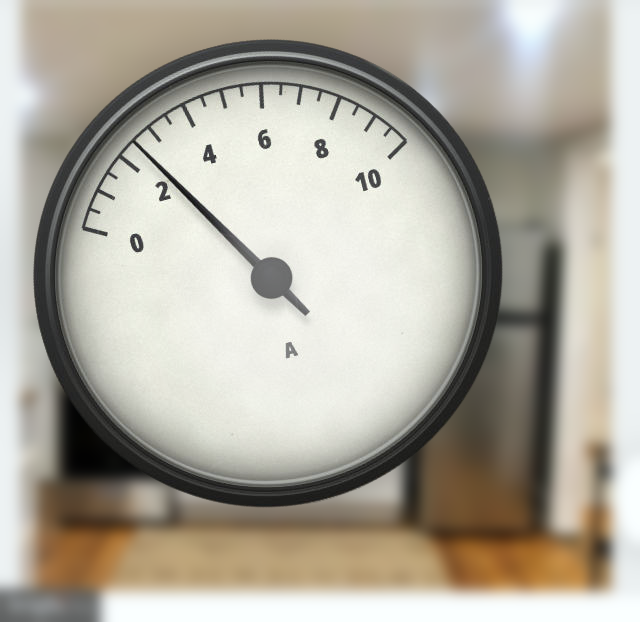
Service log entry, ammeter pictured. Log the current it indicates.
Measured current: 2.5 A
